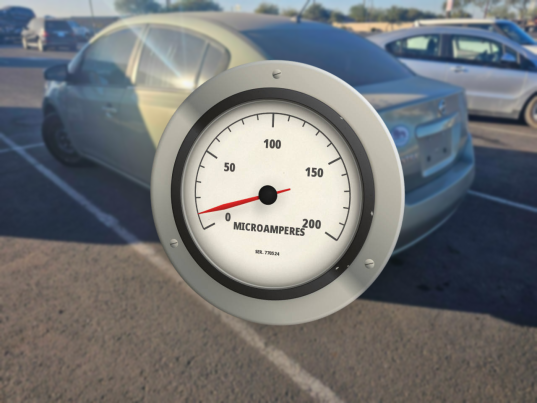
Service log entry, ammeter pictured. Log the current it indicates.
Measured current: 10 µA
